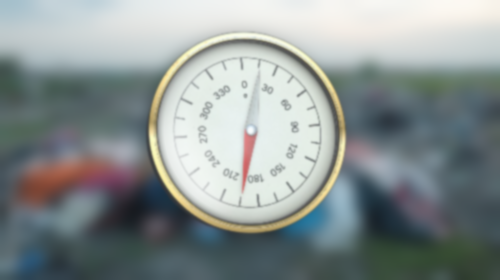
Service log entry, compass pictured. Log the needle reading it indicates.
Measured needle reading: 195 °
